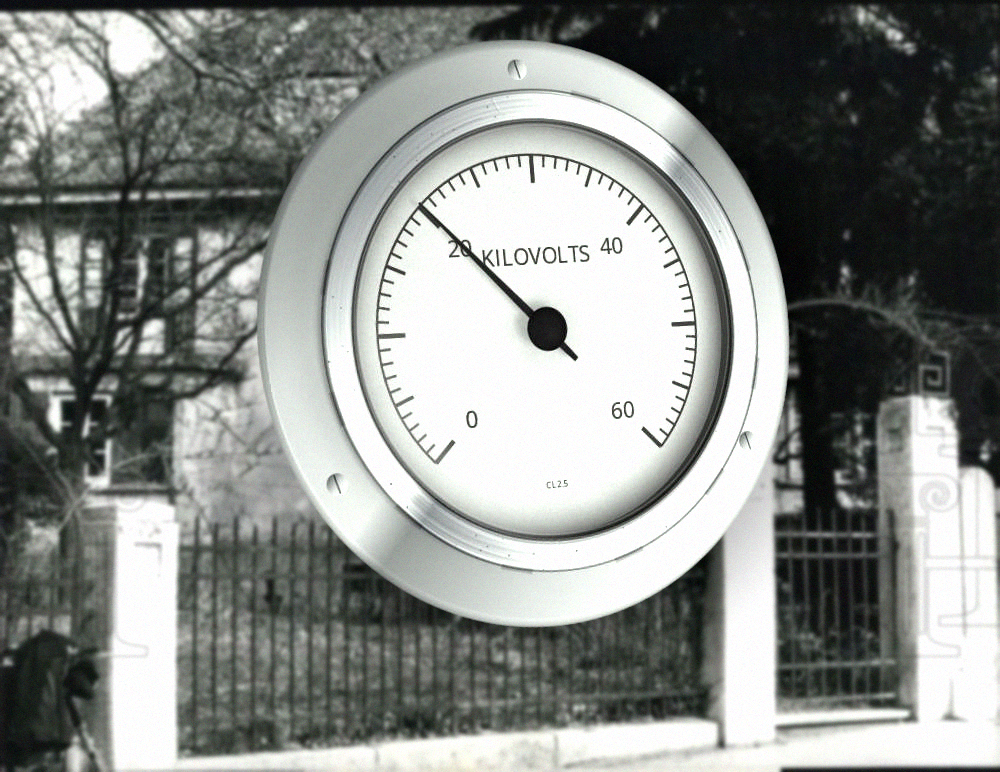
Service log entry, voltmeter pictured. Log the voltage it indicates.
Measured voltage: 20 kV
